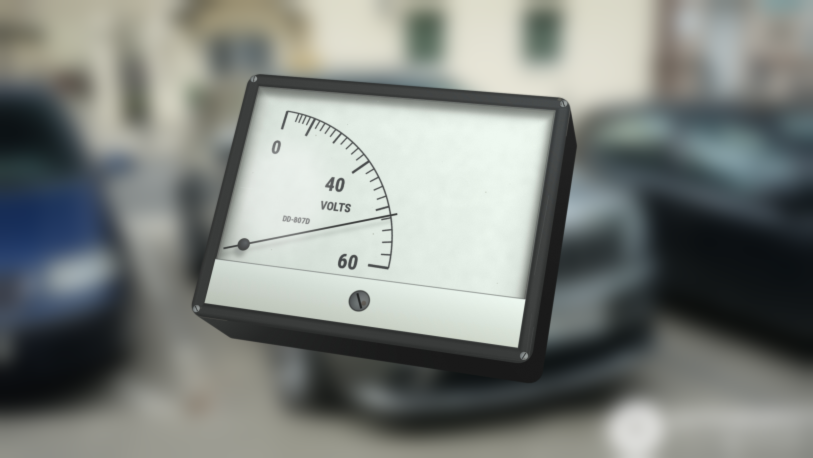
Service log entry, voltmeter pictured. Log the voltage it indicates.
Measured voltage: 52 V
